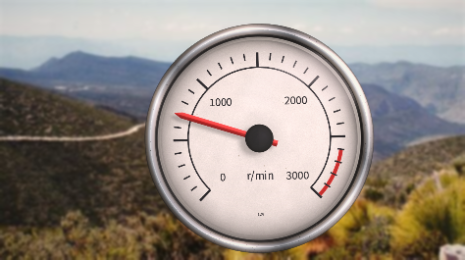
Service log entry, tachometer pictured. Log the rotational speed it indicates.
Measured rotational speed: 700 rpm
